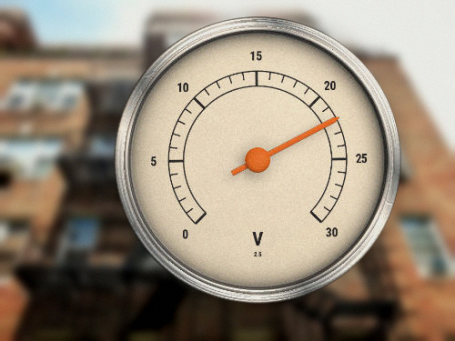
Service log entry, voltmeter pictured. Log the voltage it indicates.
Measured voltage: 22 V
